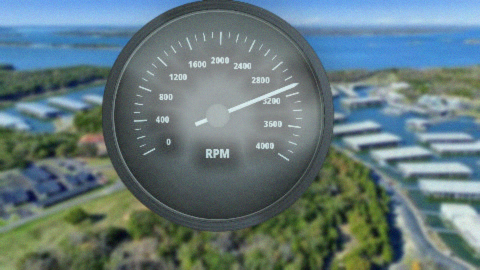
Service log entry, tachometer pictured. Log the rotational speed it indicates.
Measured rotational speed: 3100 rpm
